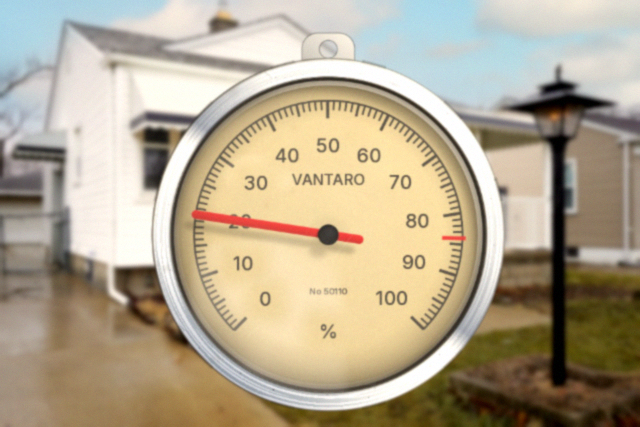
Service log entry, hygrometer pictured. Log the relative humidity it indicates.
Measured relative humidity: 20 %
